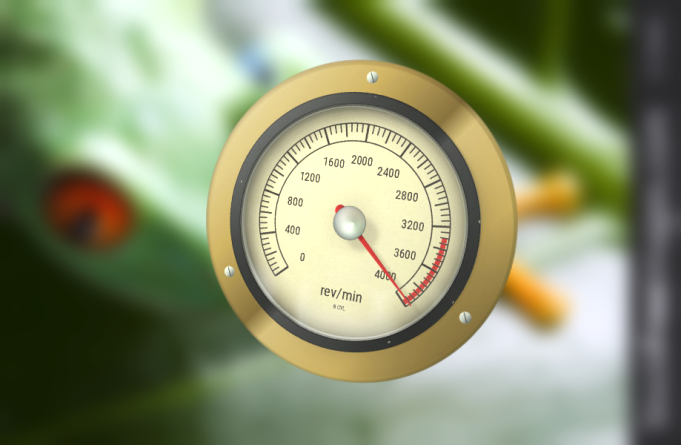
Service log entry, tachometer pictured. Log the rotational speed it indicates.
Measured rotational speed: 3950 rpm
